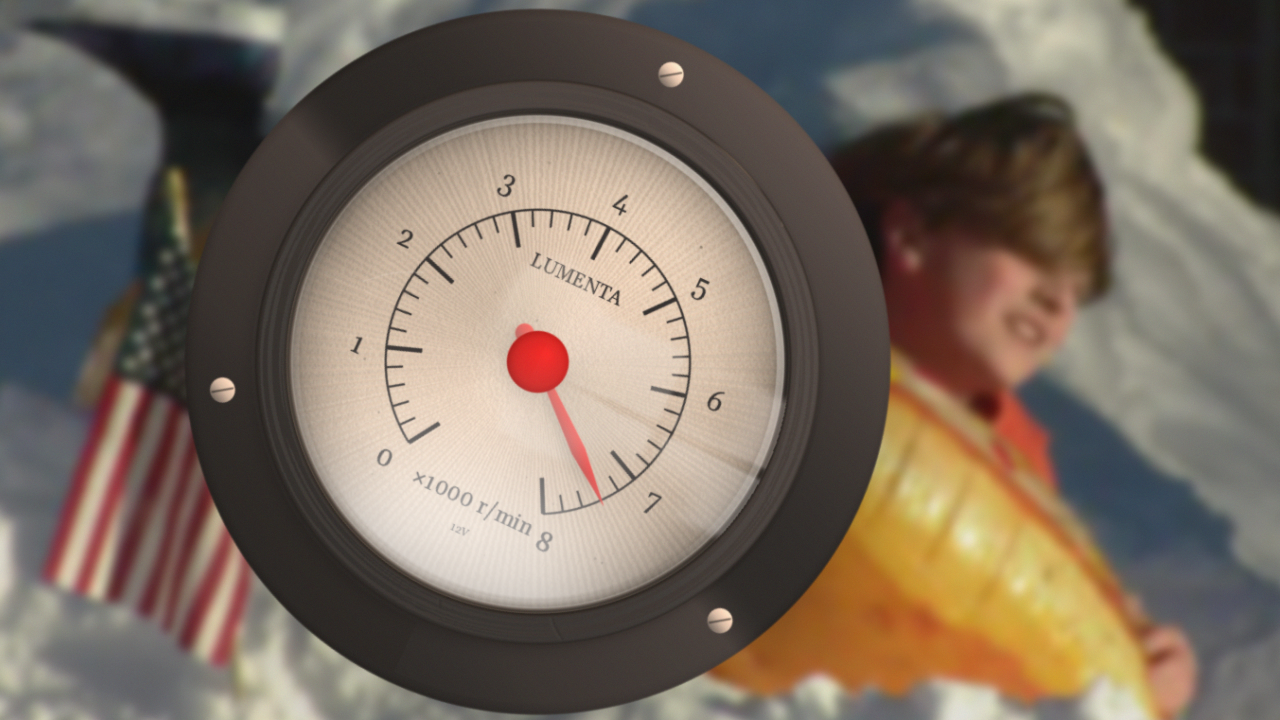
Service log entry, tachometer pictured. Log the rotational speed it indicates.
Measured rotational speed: 7400 rpm
